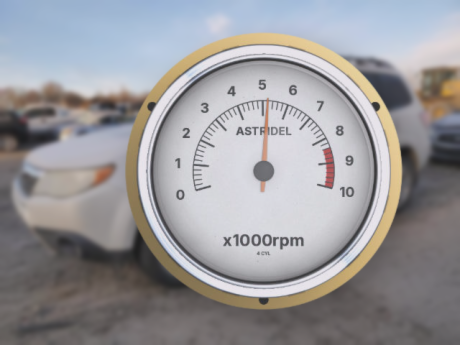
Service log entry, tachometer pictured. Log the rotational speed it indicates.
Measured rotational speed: 5200 rpm
